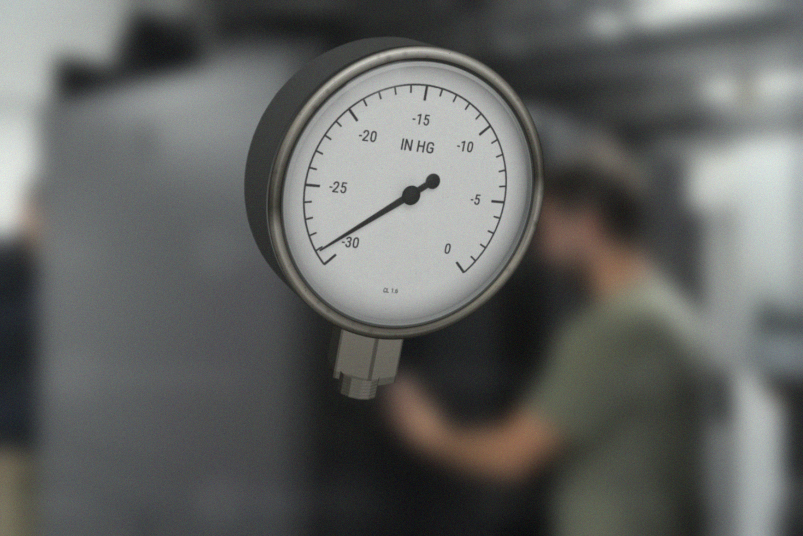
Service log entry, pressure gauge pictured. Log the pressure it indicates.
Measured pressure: -29 inHg
